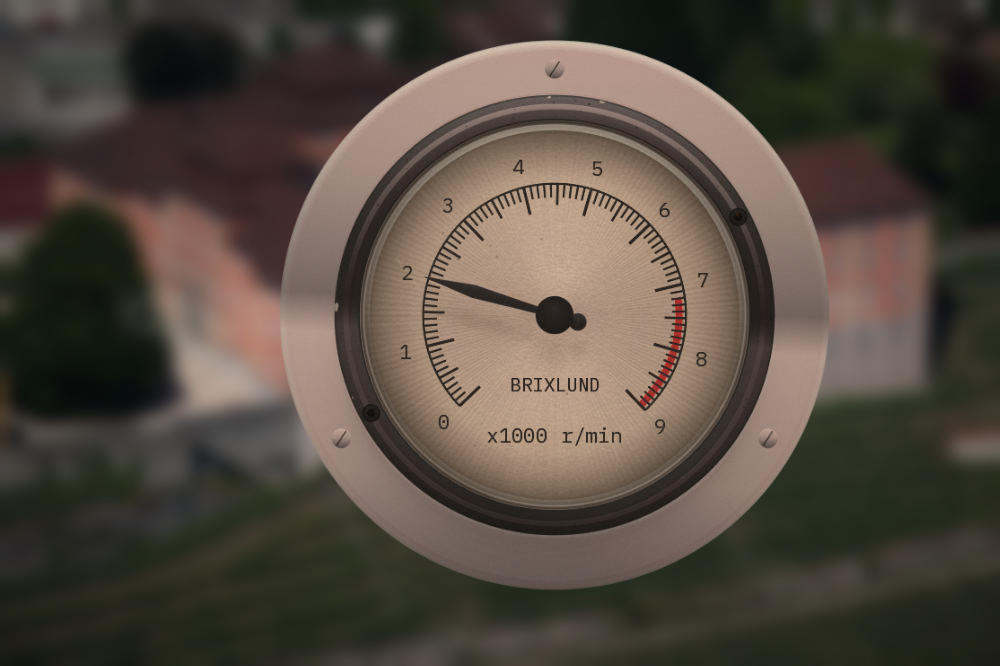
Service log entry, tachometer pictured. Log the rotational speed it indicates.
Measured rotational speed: 2000 rpm
